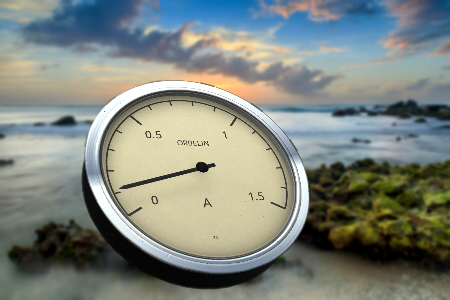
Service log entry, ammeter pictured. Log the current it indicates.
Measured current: 0.1 A
